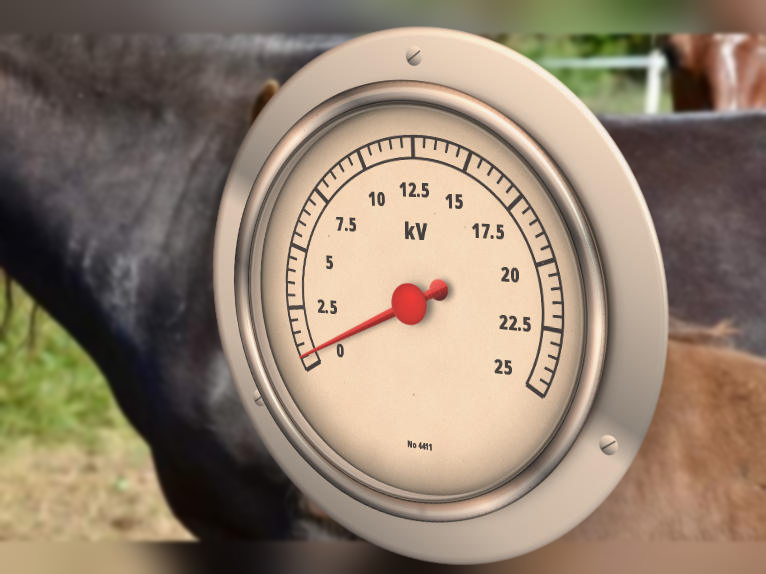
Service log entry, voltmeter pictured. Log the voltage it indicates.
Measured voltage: 0.5 kV
